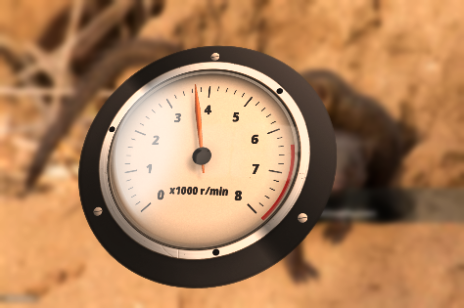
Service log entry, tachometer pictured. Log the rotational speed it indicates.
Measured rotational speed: 3700 rpm
